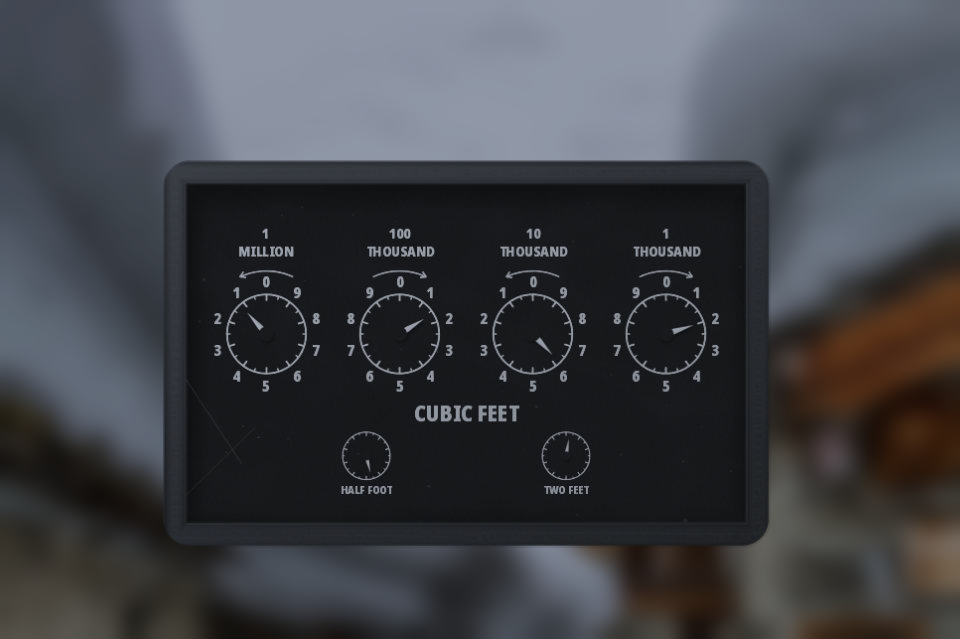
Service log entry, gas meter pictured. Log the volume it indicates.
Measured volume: 116200 ft³
